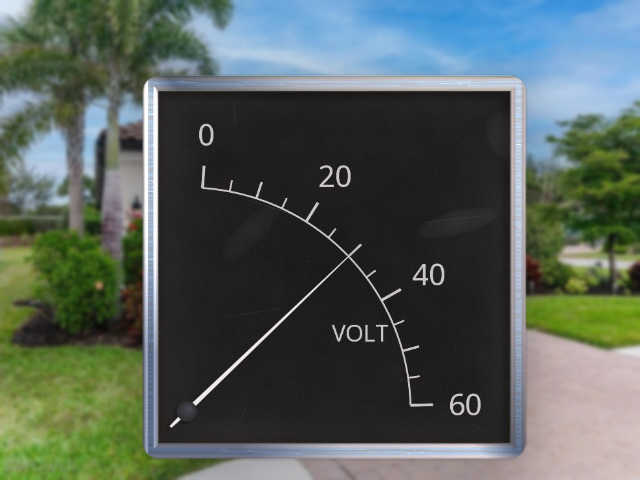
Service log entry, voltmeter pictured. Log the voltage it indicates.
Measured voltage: 30 V
